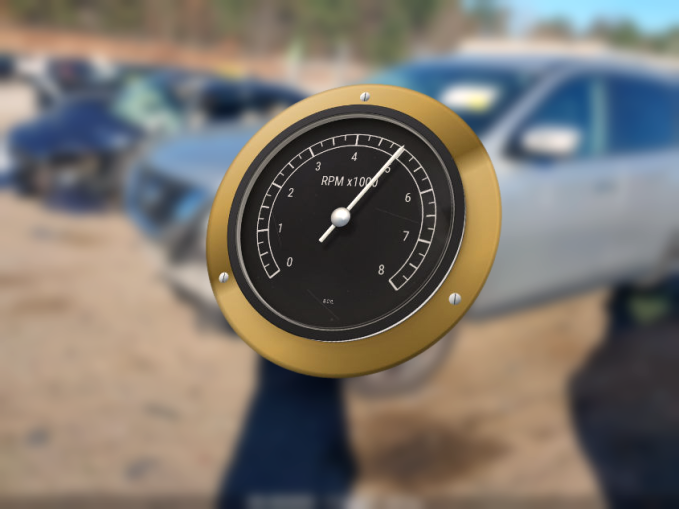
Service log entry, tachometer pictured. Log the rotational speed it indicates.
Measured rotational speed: 5000 rpm
